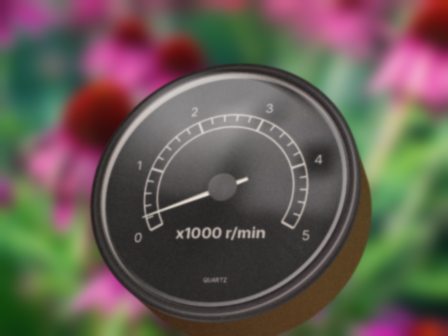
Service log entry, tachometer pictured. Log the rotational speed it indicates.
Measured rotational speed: 200 rpm
